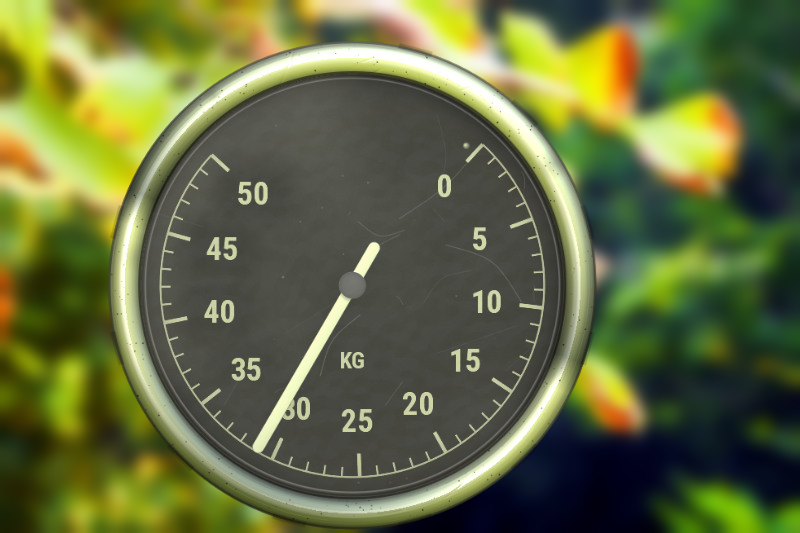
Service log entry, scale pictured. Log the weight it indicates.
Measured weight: 31 kg
